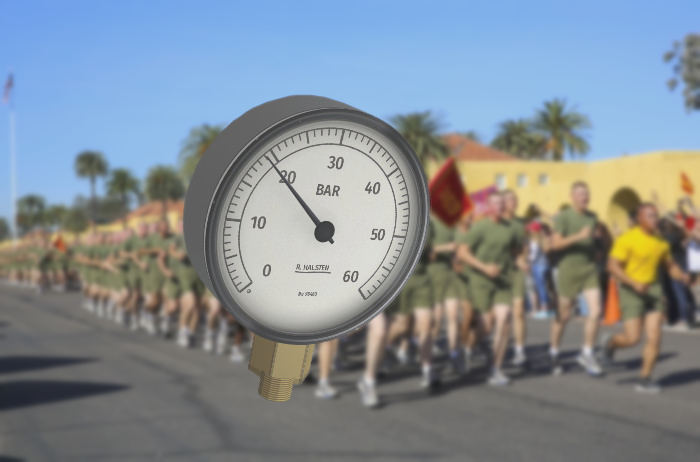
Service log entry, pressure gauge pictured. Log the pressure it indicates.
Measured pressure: 19 bar
